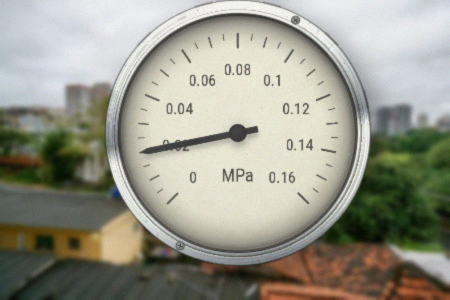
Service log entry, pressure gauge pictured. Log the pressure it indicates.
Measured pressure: 0.02 MPa
